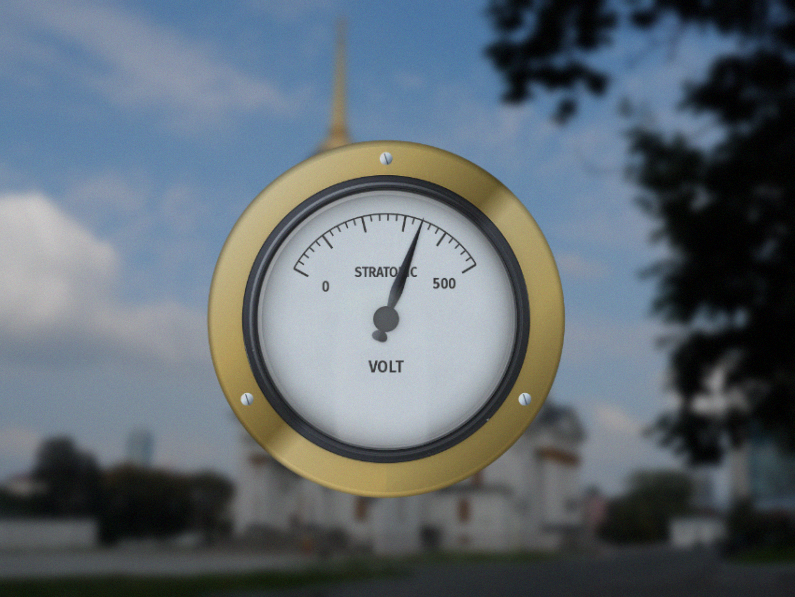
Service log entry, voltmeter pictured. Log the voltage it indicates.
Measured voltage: 340 V
